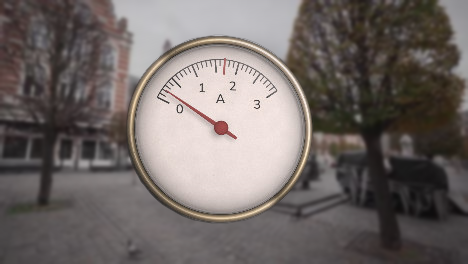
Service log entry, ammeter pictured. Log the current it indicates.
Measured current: 0.2 A
